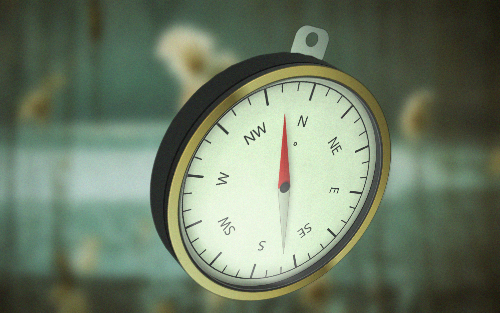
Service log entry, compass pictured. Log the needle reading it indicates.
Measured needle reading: 340 °
